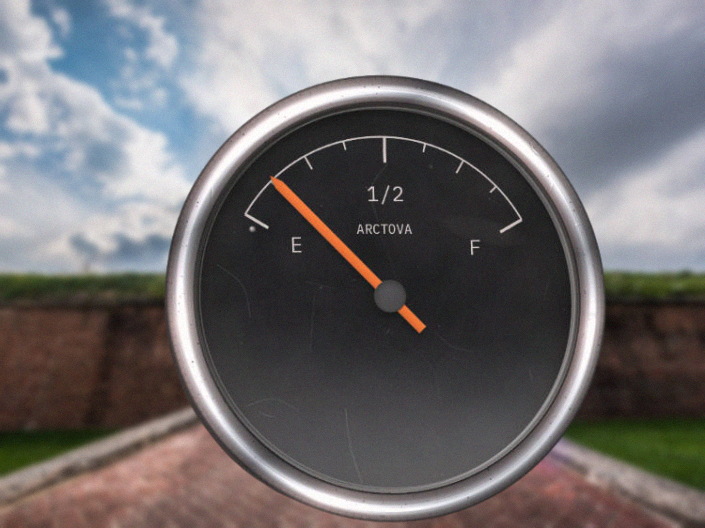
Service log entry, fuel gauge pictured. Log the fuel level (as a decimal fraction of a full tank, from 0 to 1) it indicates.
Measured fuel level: 0.125
